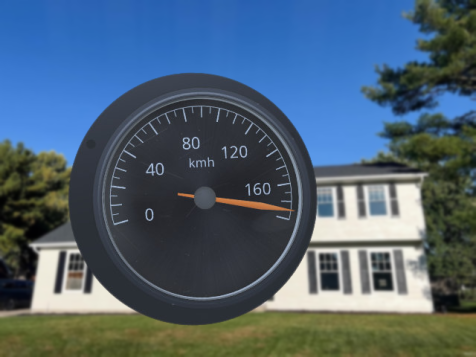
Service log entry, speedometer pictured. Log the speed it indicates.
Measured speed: 175 km/h
